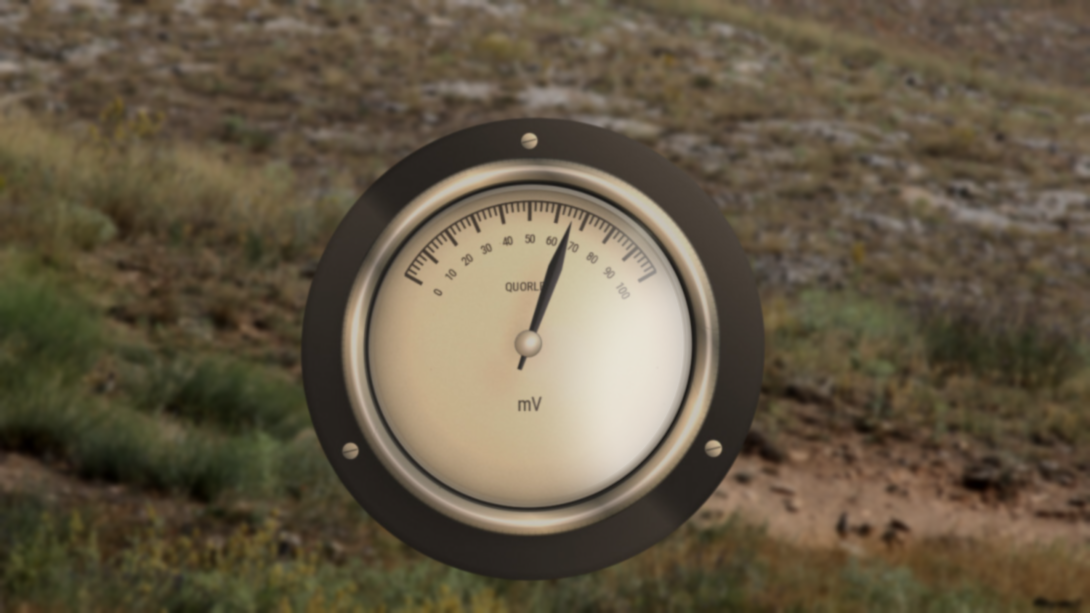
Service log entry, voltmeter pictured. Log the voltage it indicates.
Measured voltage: 66 mV
